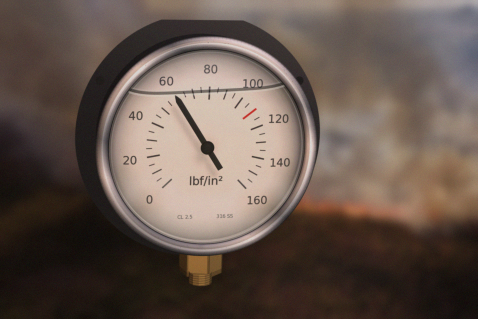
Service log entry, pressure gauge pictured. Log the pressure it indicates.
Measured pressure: 60 psi
